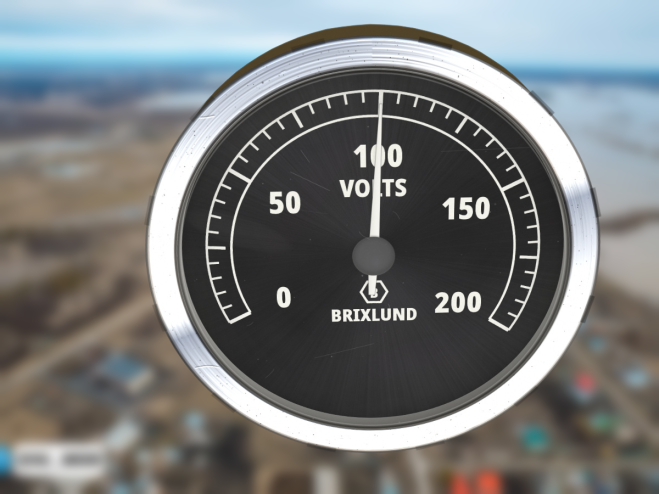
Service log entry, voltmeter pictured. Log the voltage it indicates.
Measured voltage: 100 V
